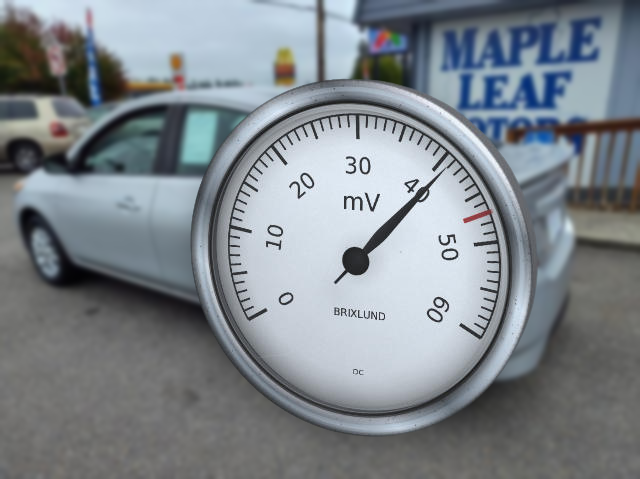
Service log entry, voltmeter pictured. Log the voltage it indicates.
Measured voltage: 41 mV
